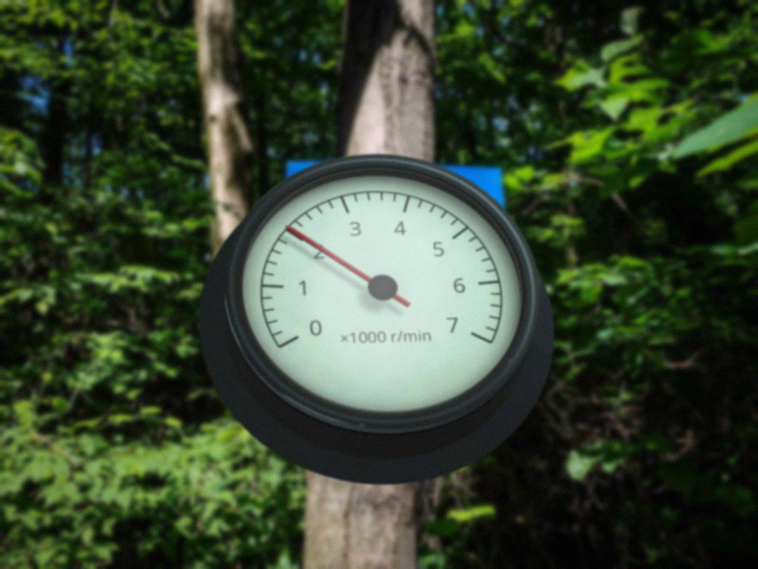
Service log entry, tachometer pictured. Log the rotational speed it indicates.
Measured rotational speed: 2000 rpm
